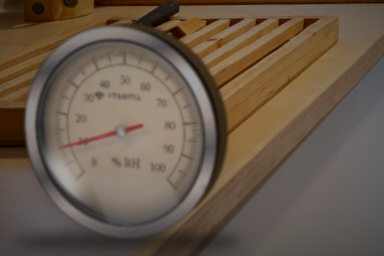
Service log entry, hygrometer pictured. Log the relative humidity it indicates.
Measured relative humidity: 10 %
